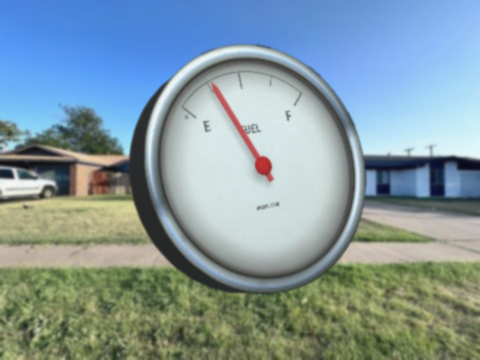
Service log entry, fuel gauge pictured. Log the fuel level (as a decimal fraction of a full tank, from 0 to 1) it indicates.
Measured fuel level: 0.25
